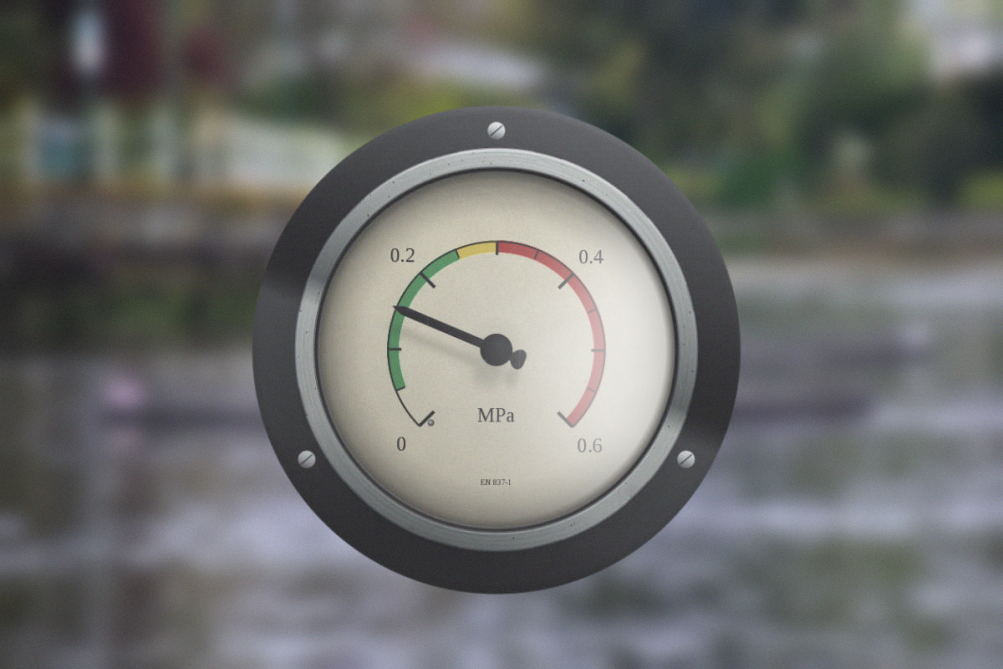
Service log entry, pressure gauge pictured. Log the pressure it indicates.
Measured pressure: 0.15 MPa
